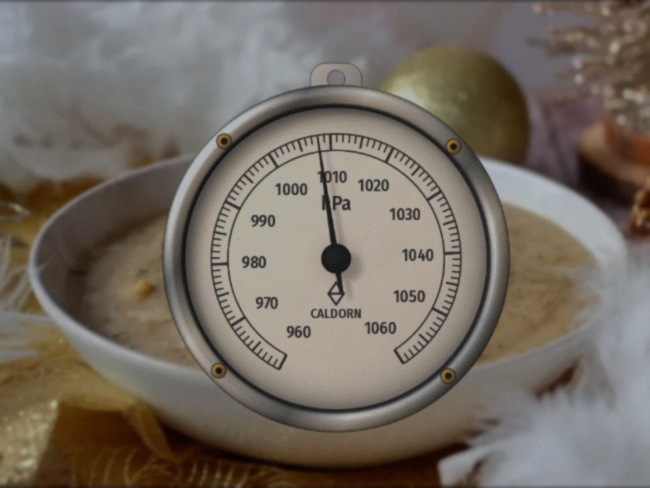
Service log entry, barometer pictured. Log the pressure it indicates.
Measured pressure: 1008 hPa
